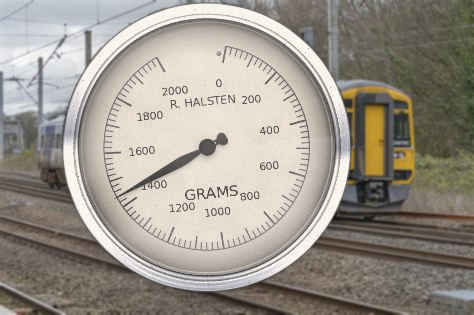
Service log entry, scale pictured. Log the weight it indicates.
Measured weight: 1440 g
